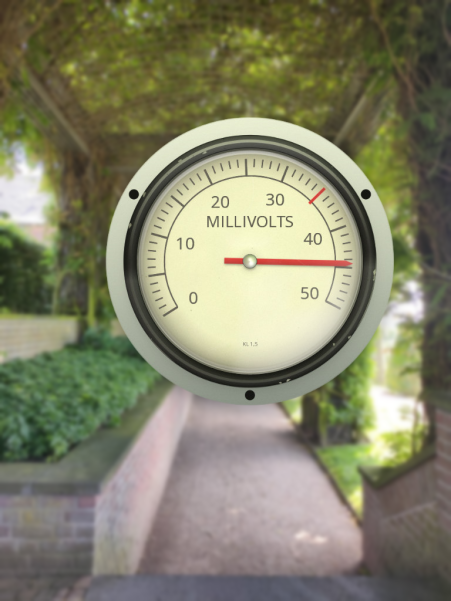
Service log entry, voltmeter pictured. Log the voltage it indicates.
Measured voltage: 44.5 mV
